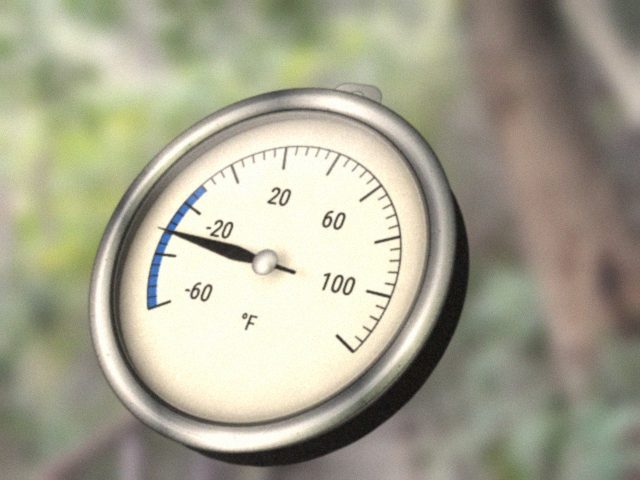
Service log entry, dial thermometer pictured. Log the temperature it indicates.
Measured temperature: -32 °F
